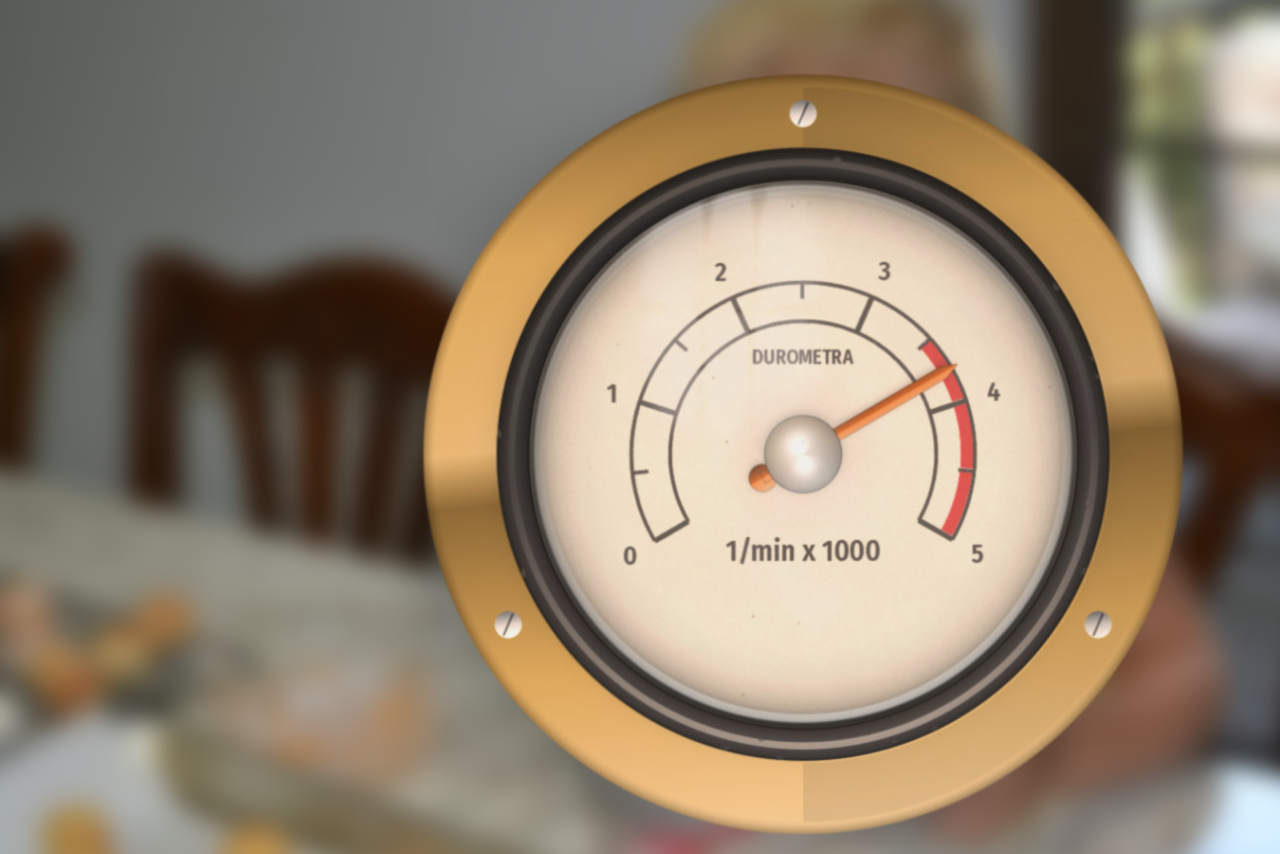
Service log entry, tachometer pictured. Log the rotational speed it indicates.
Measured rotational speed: 3750 rpm
